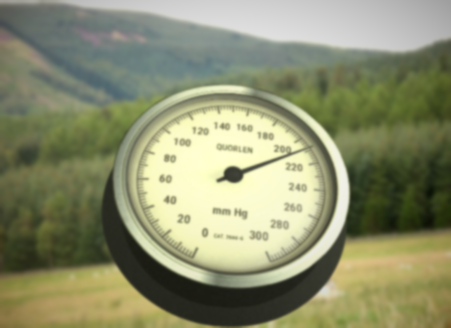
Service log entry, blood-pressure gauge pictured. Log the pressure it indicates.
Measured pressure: 210 mmHg
